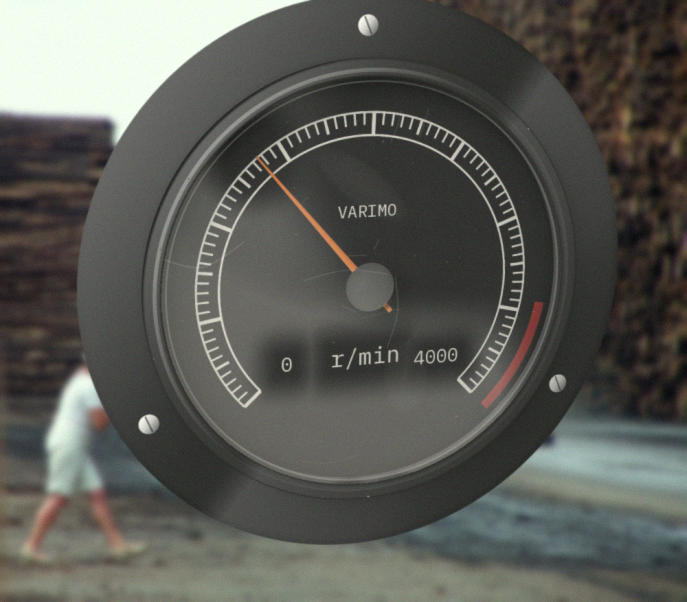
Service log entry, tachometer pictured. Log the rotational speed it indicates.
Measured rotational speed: 1375 rpm
